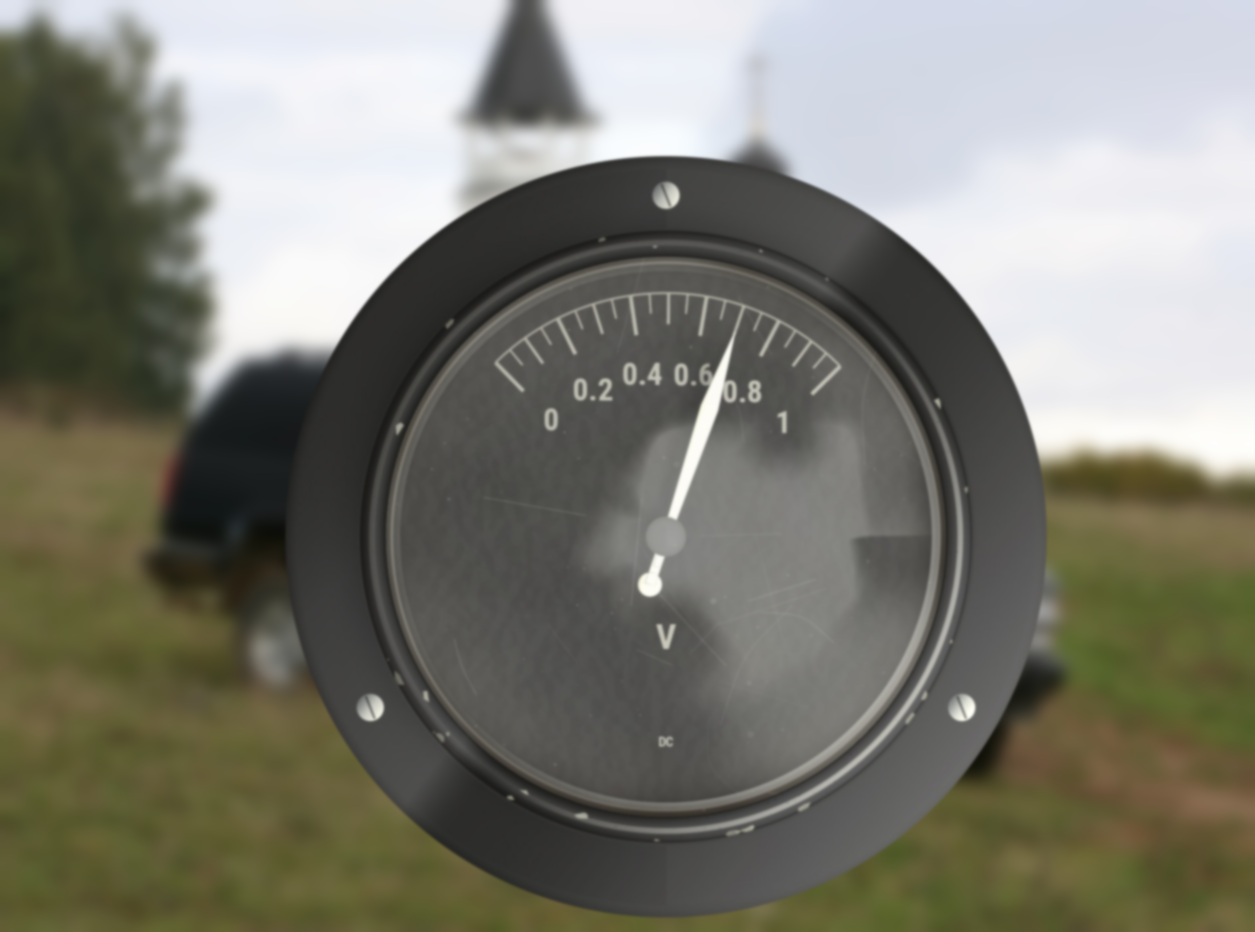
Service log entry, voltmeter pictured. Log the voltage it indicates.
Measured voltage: 0.7 V
